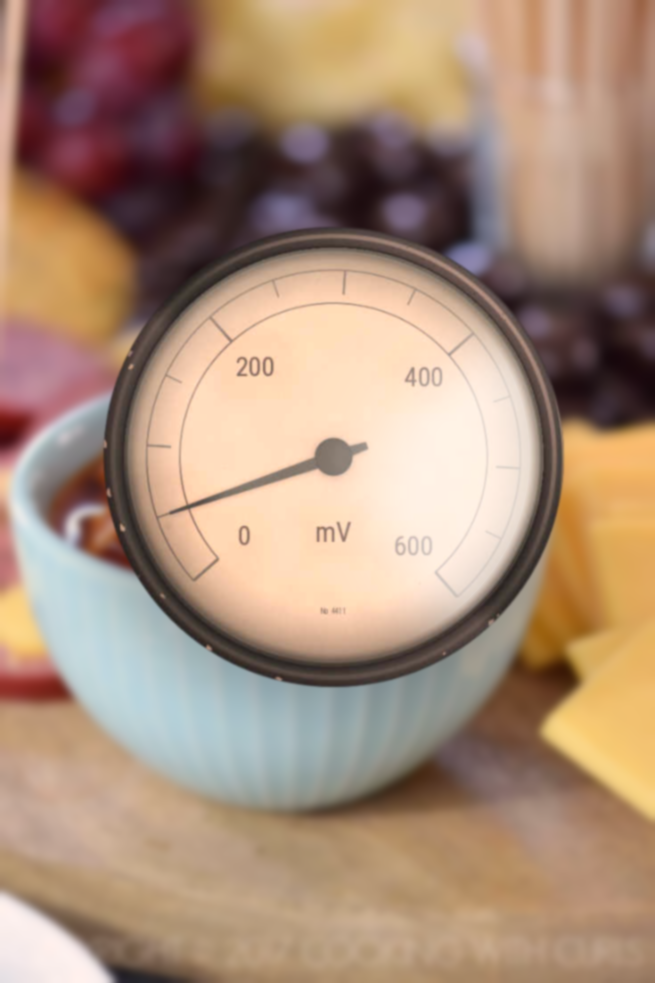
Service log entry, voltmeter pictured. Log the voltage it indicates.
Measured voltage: 50 mV
